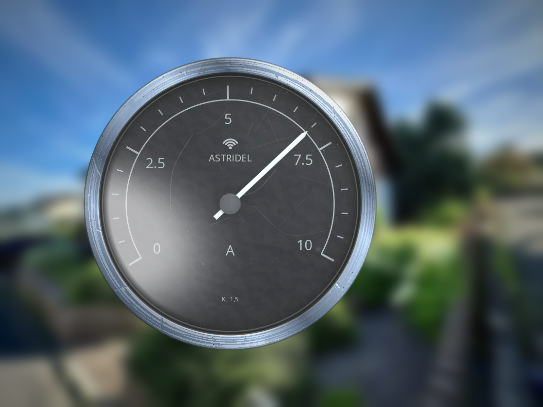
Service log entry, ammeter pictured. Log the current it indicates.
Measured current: 7 A
